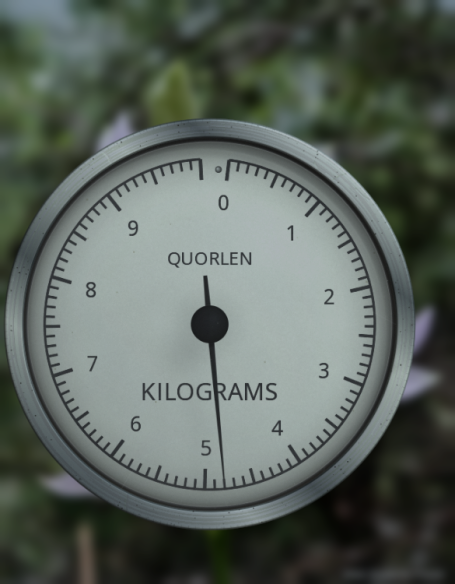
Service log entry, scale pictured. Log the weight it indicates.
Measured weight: 4.8 kg
